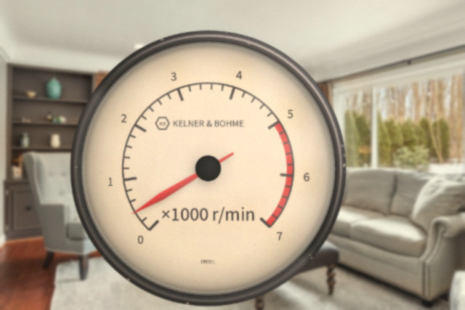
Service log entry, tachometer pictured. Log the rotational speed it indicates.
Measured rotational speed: 400 rpm
